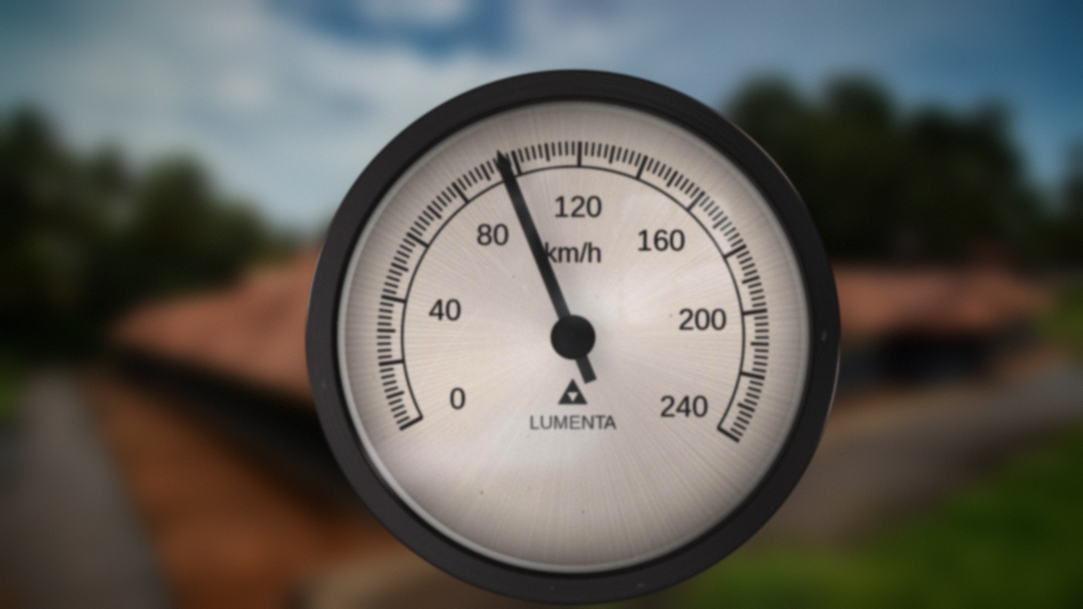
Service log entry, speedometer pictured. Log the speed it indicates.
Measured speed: 96 km/h
